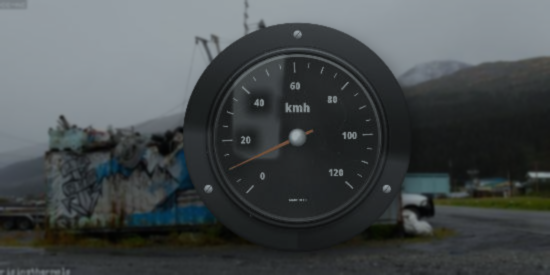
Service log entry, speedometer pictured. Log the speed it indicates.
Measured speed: 10 km/h
